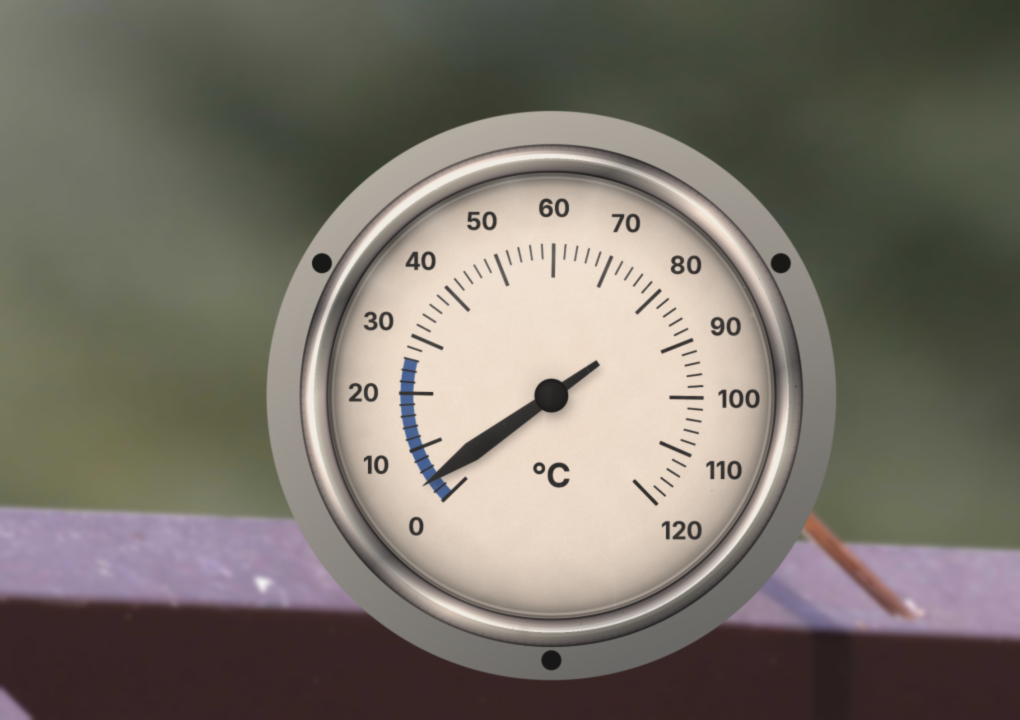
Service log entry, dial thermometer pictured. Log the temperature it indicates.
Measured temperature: 4 °C
